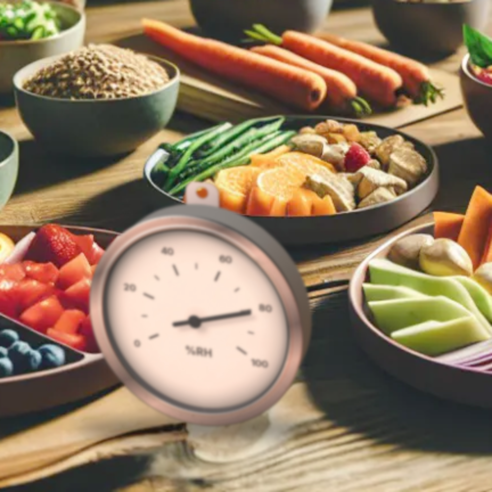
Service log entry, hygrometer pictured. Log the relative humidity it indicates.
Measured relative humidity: 80 %
